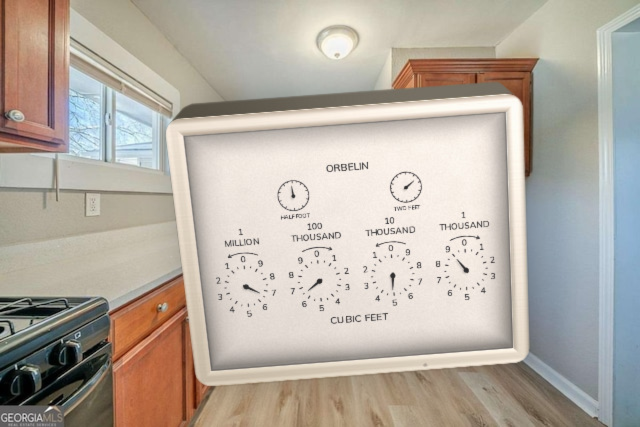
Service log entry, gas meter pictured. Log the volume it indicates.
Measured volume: 664900 ft³
